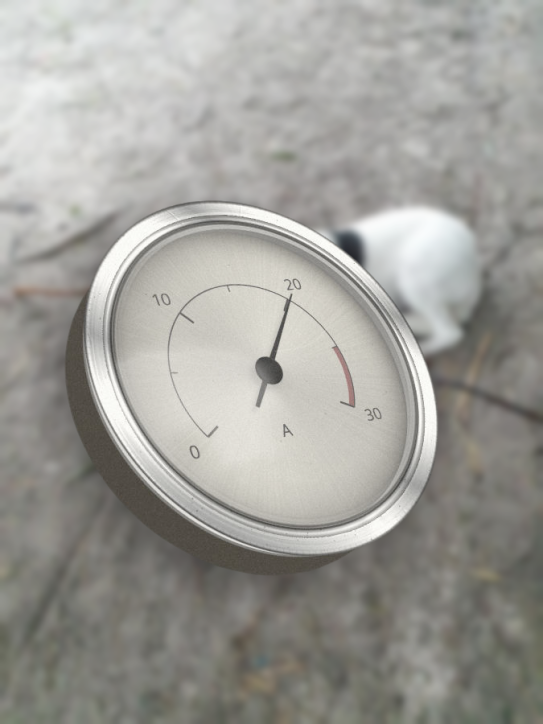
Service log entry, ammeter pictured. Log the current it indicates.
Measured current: 20 A
